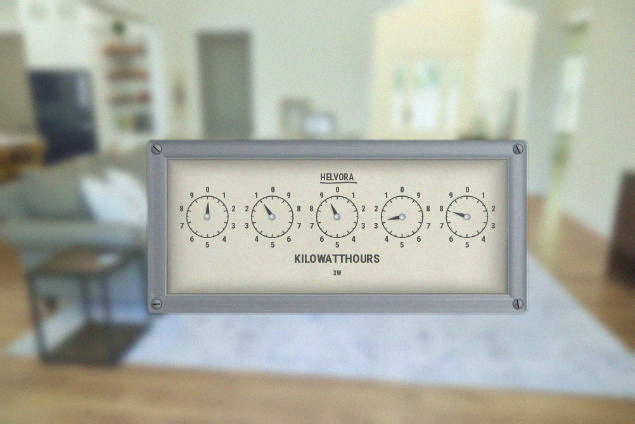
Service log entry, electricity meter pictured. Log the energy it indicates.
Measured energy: 928 kWh
